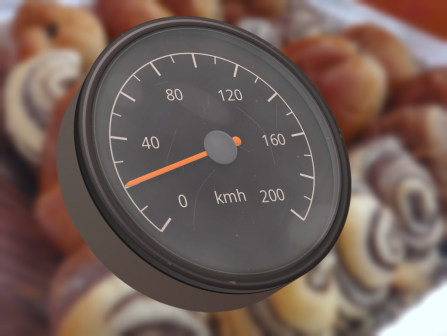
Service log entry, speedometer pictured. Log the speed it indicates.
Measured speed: 20 km/h
